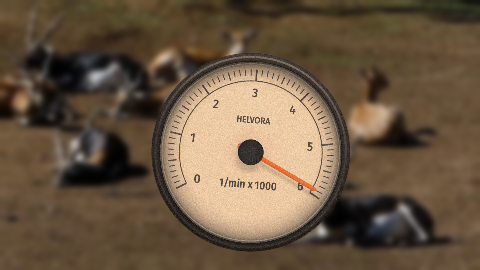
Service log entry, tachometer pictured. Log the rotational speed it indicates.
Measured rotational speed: 5900 rpm
